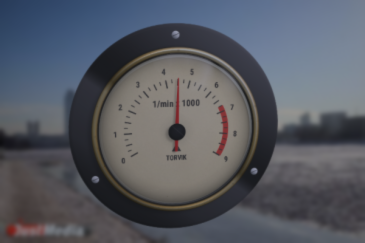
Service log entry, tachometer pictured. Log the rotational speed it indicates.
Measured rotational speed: 4500 rpm
